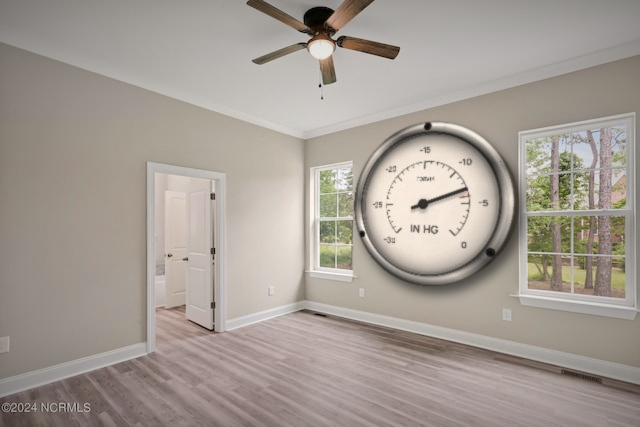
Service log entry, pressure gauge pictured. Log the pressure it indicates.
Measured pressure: -7 inHg
